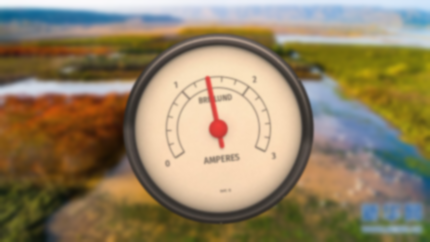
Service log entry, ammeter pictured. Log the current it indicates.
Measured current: 1.4 A
